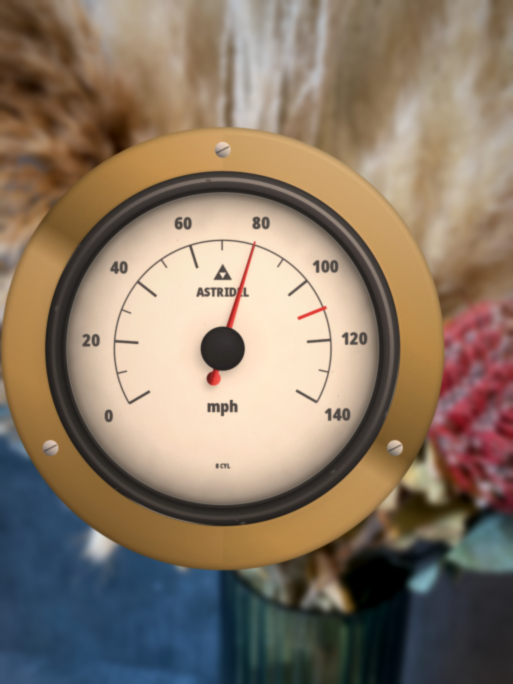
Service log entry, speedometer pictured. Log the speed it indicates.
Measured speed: 80 mph
